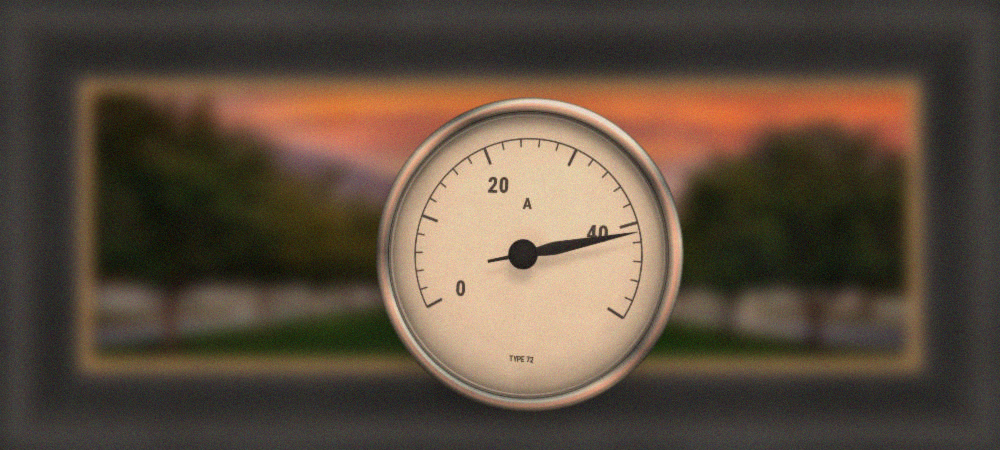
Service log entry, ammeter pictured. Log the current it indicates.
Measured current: 41 A
